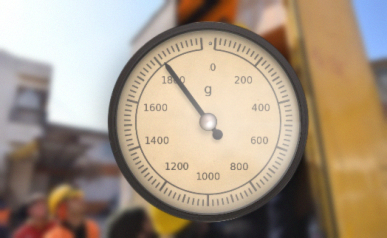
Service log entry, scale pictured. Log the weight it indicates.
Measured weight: 1820 g
